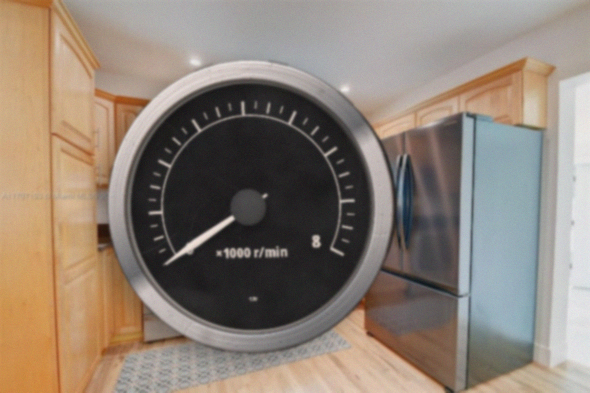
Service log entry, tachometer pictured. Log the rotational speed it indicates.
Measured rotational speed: 0 rpm
